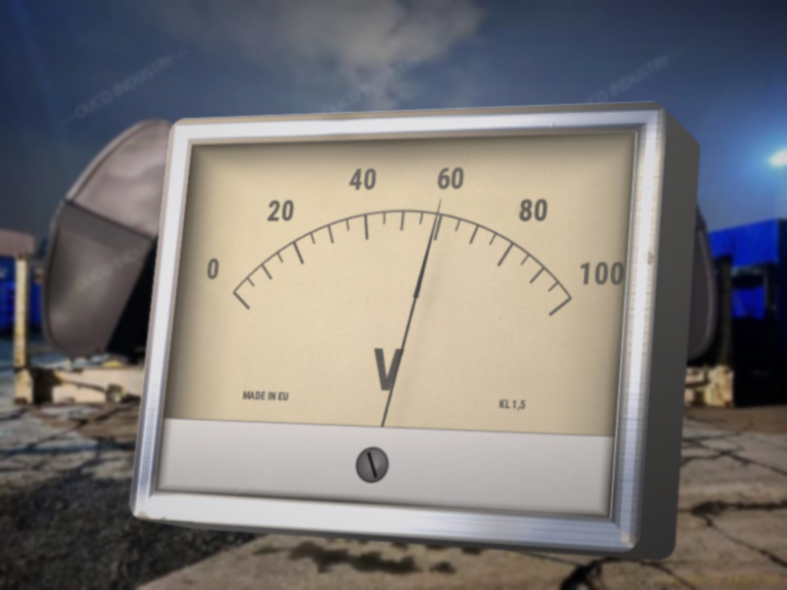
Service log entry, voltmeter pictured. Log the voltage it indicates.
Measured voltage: 60 V
